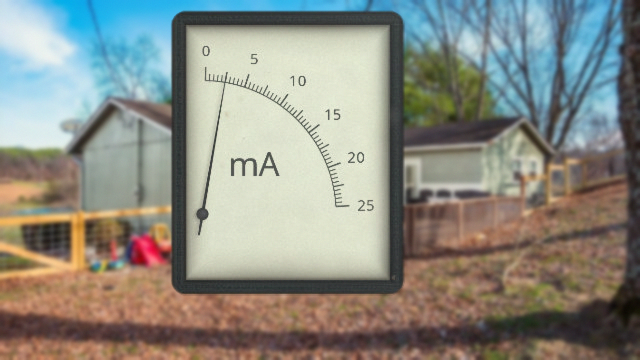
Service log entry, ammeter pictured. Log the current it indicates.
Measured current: 2.5 mA
